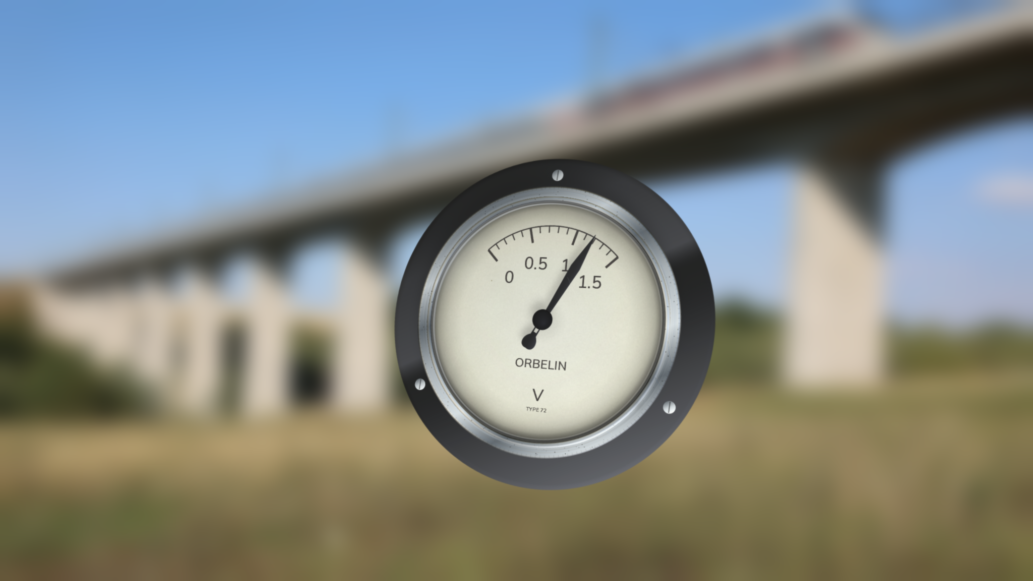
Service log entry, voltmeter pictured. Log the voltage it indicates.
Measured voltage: 1.2 V
